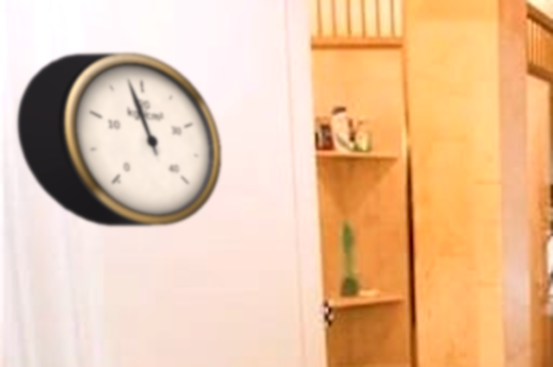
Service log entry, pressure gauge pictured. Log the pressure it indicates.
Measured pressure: 17.5 kg/cm²
